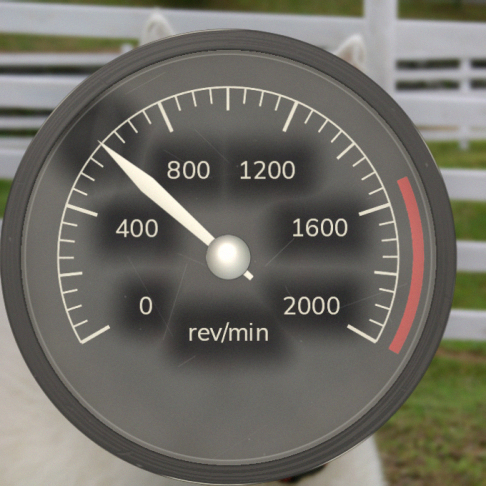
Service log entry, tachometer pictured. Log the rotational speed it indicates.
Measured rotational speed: 600 rpm
